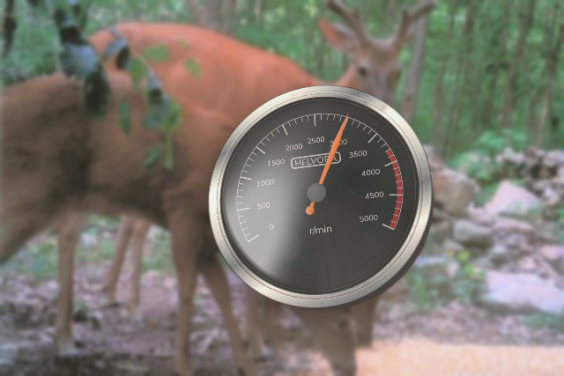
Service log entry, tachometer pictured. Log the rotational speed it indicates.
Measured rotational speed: 3000 rpm
